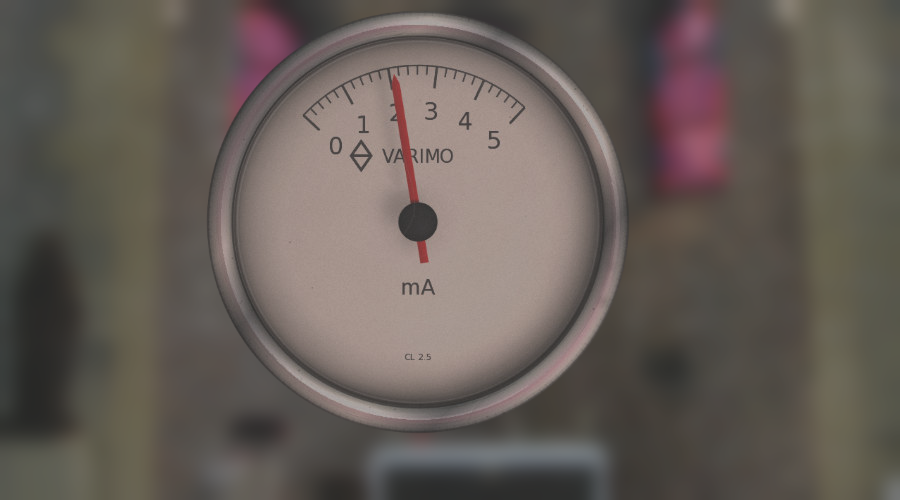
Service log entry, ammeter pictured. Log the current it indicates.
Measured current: 2.1 mA
